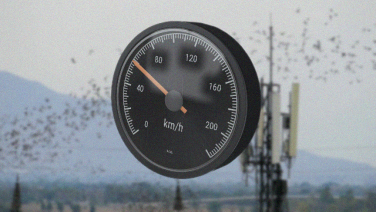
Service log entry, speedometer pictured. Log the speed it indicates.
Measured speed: 60 km/h
